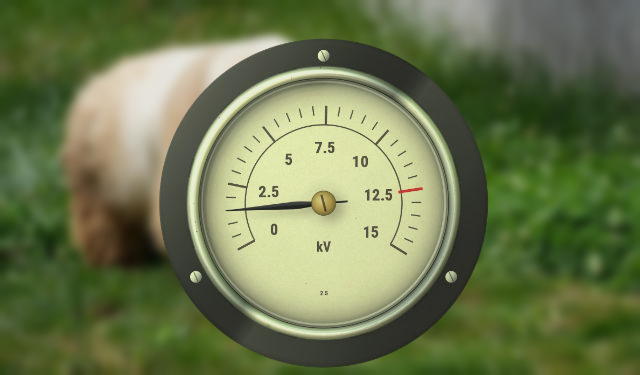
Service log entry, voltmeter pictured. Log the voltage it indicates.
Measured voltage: 1.5 kV
